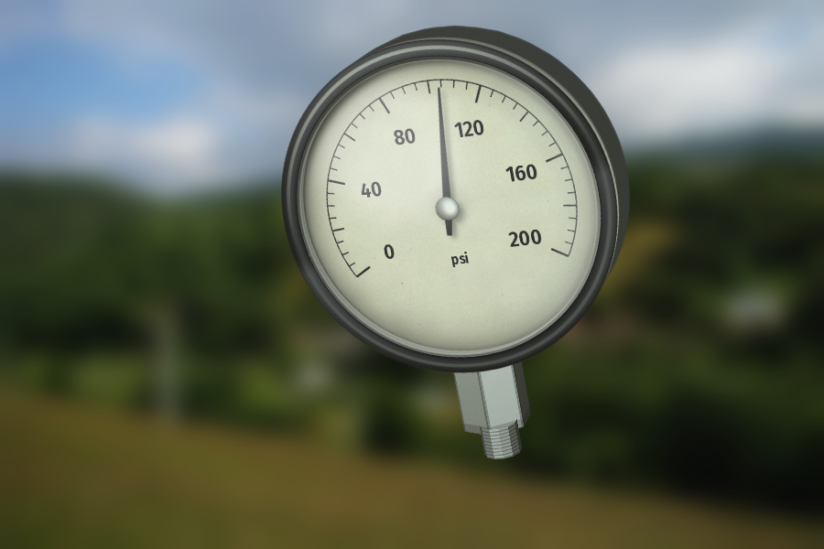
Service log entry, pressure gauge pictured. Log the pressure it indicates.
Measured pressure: 105 psi
